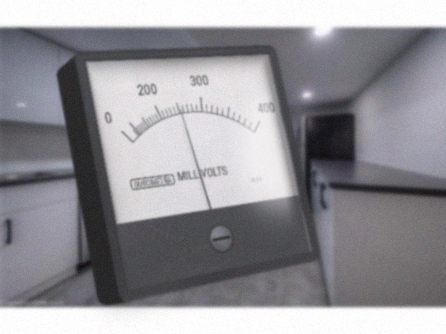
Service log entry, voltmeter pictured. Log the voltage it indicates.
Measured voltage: 250 mV
